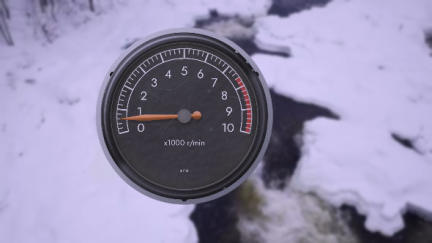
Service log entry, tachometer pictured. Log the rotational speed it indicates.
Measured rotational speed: 600 rpm
